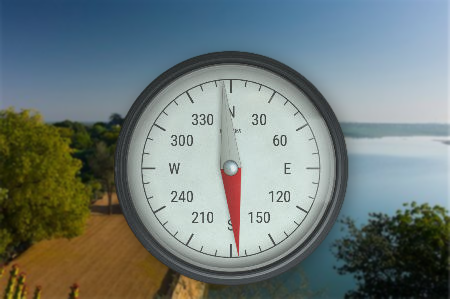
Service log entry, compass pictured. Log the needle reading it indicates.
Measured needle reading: 175 °
